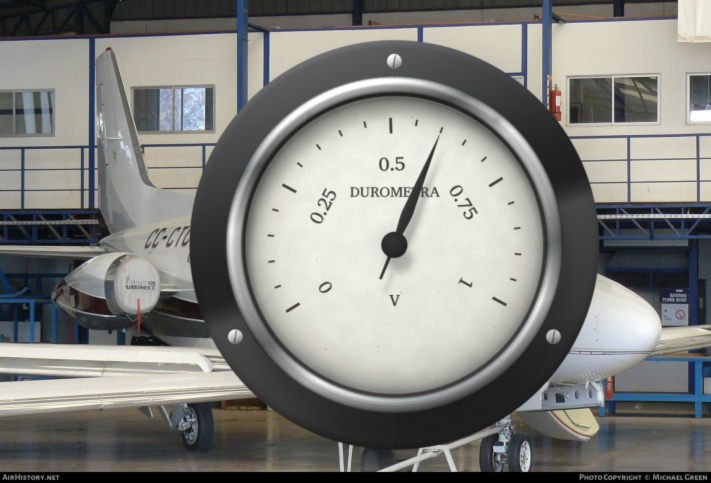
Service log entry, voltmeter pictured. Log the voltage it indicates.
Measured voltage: 0.6 V
